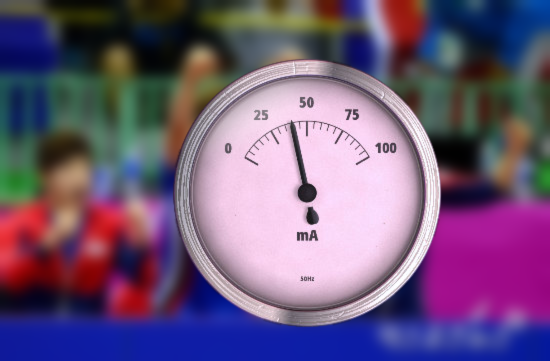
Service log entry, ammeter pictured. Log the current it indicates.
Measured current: 40 mA
